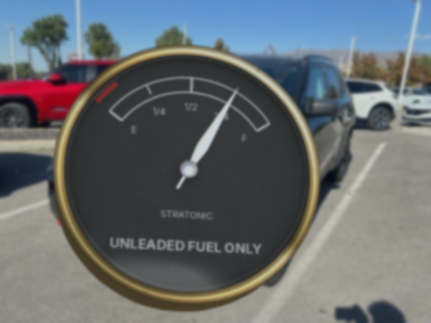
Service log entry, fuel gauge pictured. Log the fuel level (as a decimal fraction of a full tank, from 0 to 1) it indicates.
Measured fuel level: 0.75
